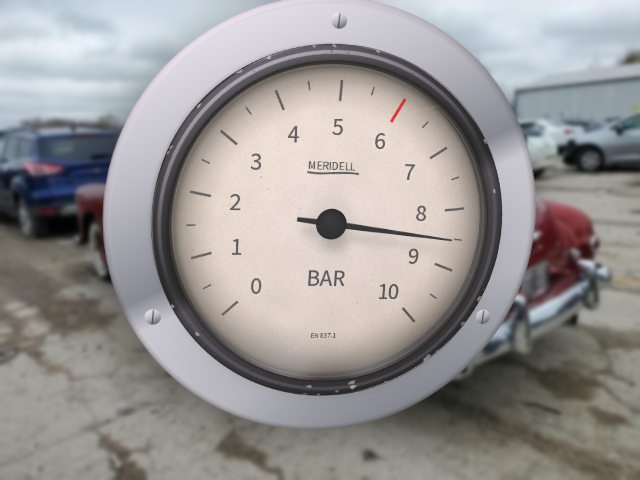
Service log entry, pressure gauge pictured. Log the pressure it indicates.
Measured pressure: 8.5 bar
